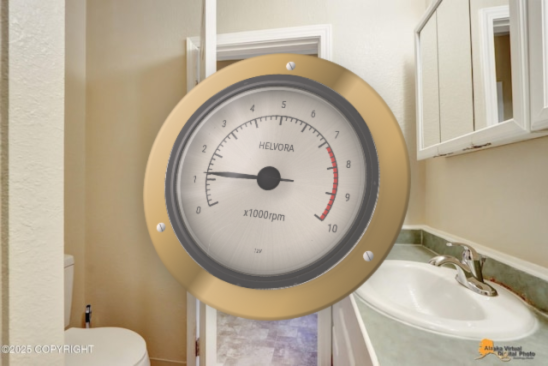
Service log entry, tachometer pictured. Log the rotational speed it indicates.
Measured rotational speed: 1200 rpm
